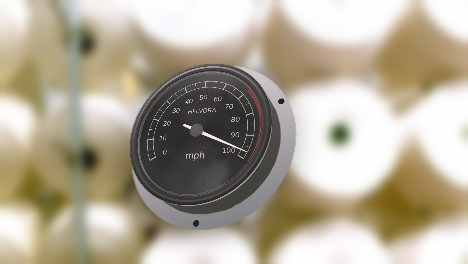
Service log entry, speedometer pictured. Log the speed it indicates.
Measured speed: 97.5 mph
